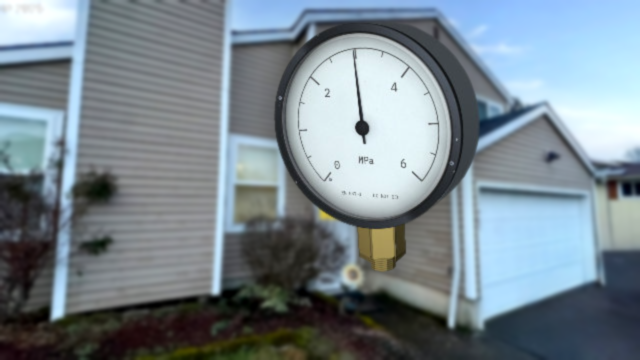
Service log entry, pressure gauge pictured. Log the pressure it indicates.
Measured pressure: 3 MPa
